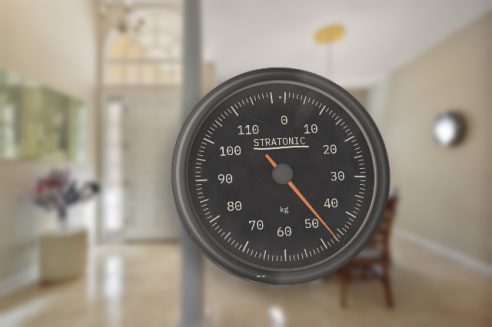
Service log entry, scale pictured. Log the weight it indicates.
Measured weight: 47 kg
